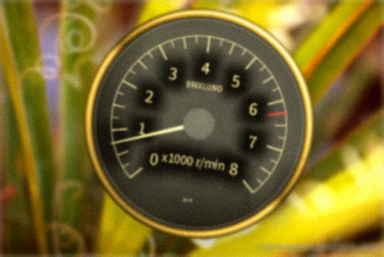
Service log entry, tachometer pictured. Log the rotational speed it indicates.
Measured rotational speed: 750 rpm
